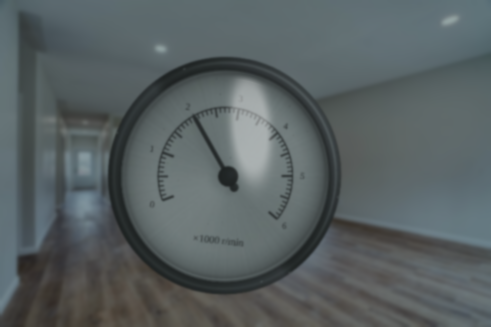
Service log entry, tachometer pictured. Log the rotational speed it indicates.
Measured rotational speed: 2000 rpm
